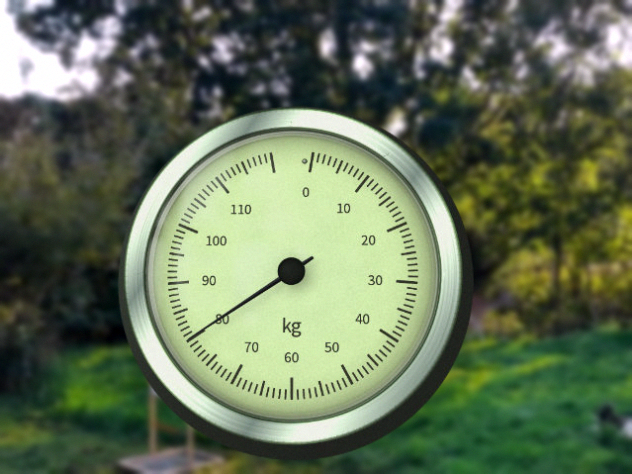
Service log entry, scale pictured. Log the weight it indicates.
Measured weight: 80 kg
